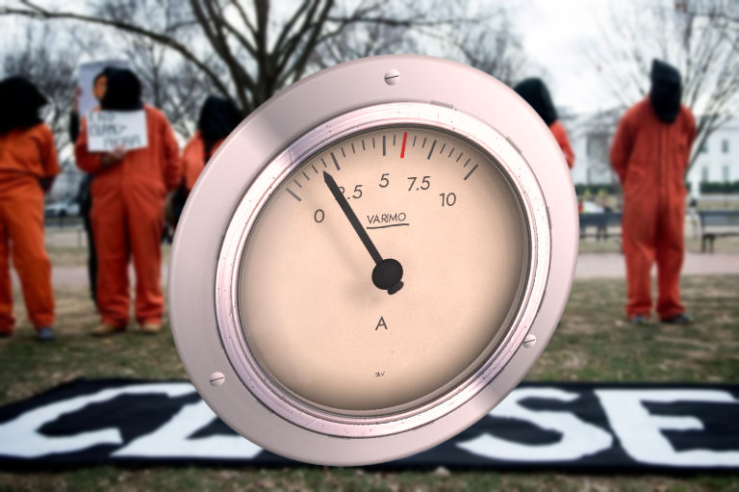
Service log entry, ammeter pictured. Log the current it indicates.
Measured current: 1.75 A
